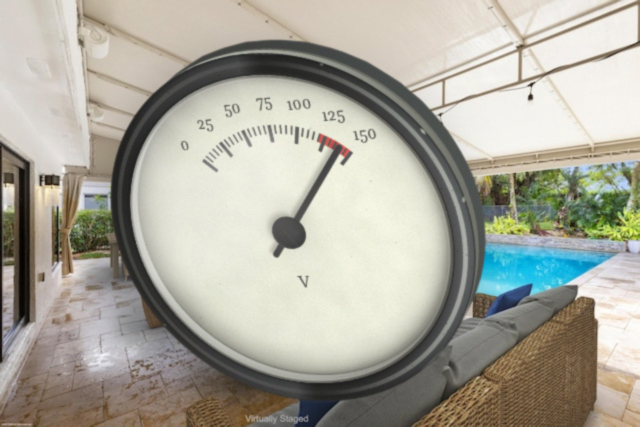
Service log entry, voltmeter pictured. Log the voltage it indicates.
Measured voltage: 140 V
